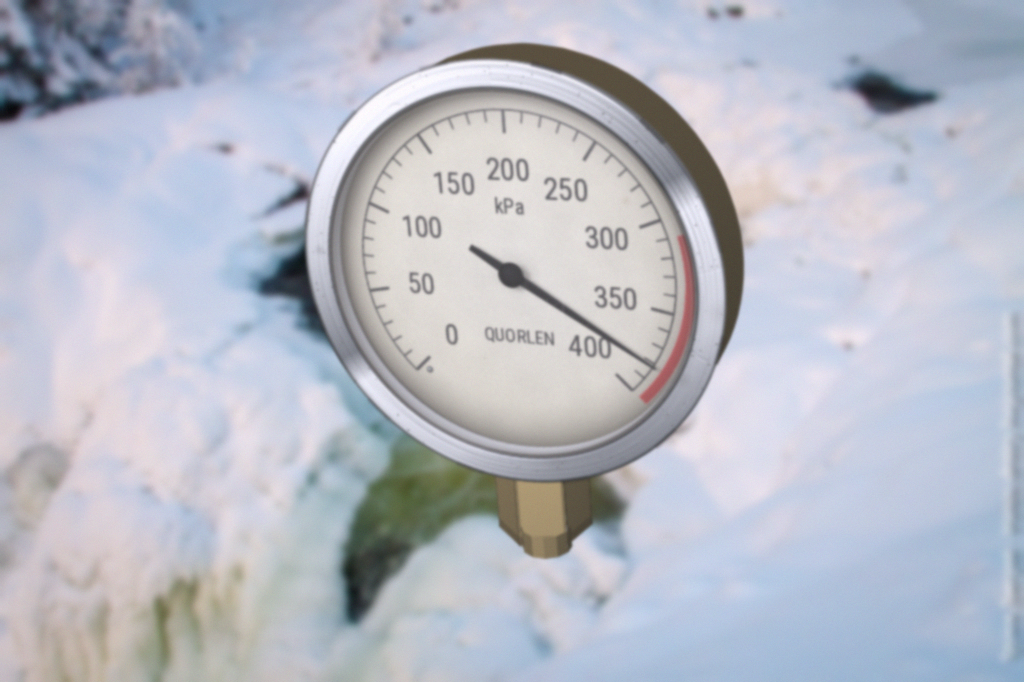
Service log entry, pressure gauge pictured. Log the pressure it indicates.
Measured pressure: 380 kPa
